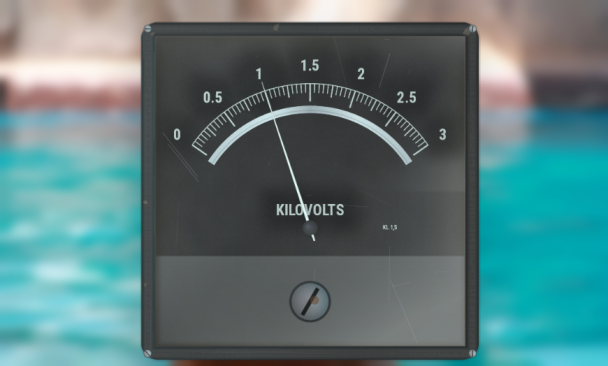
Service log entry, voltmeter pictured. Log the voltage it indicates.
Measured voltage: 1 kV
